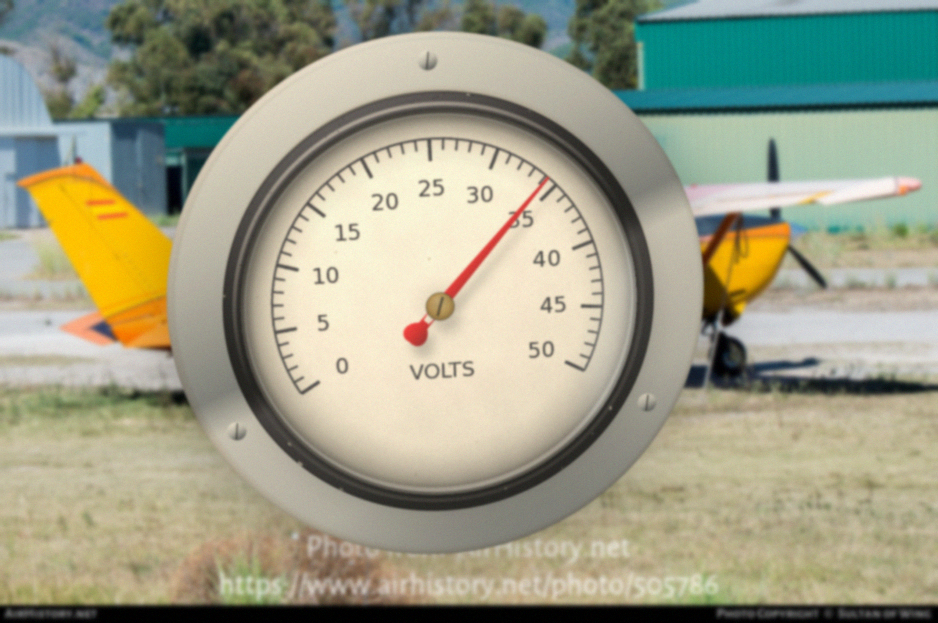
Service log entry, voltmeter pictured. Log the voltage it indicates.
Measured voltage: 34 V
